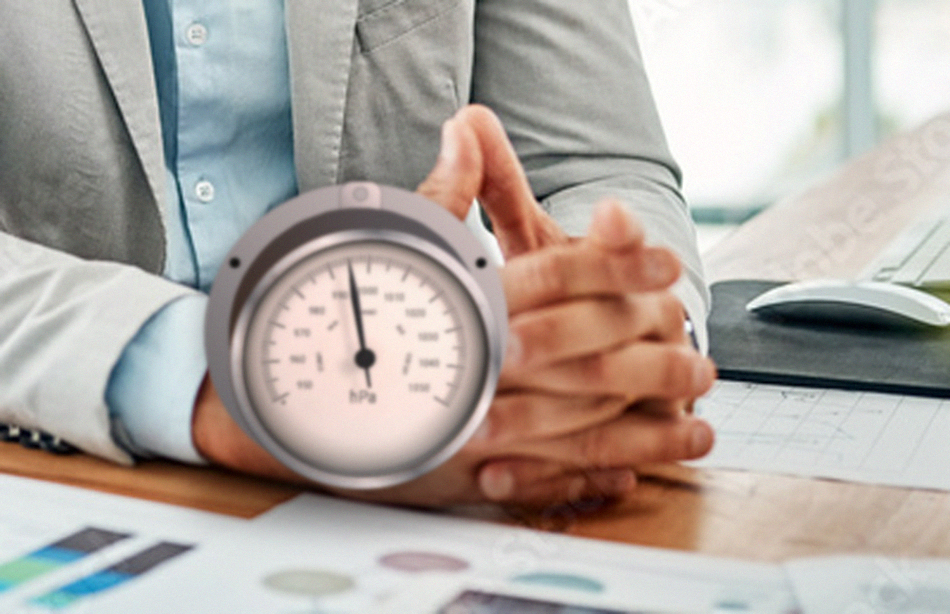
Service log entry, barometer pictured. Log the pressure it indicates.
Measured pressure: 995 hPa
